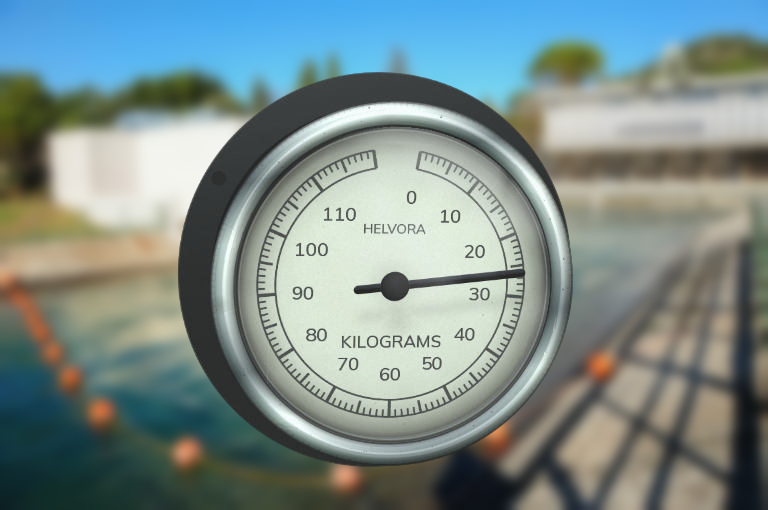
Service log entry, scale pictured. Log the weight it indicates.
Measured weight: 26 kg
